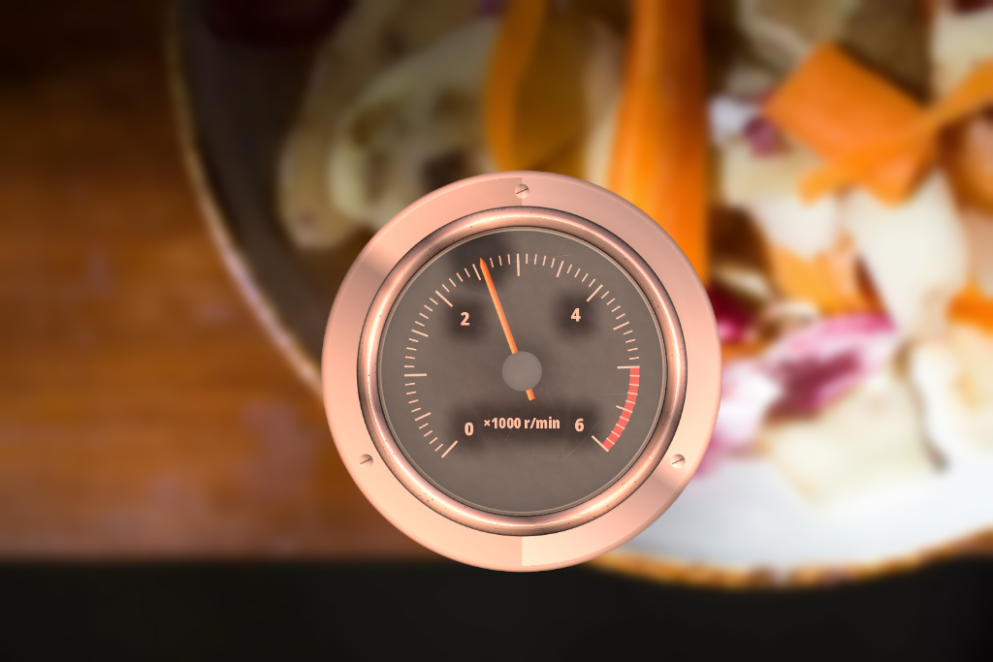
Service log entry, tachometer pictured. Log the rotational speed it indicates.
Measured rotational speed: 2600 rpm
